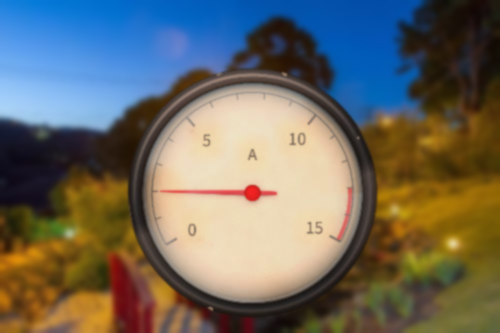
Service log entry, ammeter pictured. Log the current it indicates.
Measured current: 2 A
